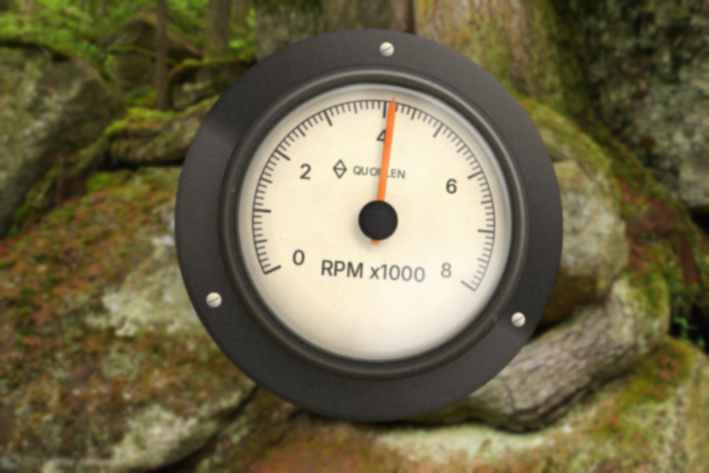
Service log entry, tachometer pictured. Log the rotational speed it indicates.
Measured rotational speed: 4100 rpm
